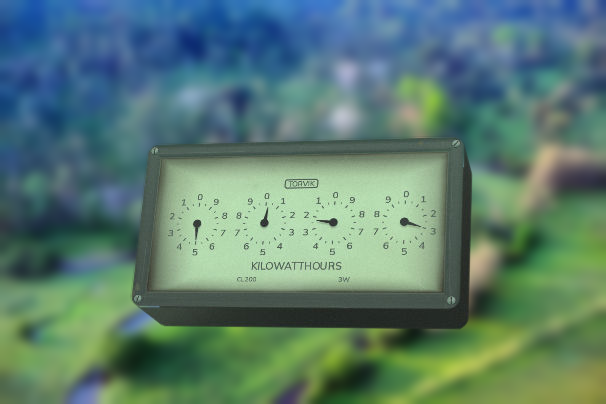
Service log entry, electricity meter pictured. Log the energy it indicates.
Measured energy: 5023 kWh
